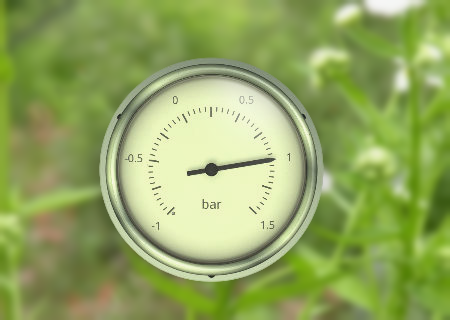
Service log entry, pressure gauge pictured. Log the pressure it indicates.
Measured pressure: 1 bar
